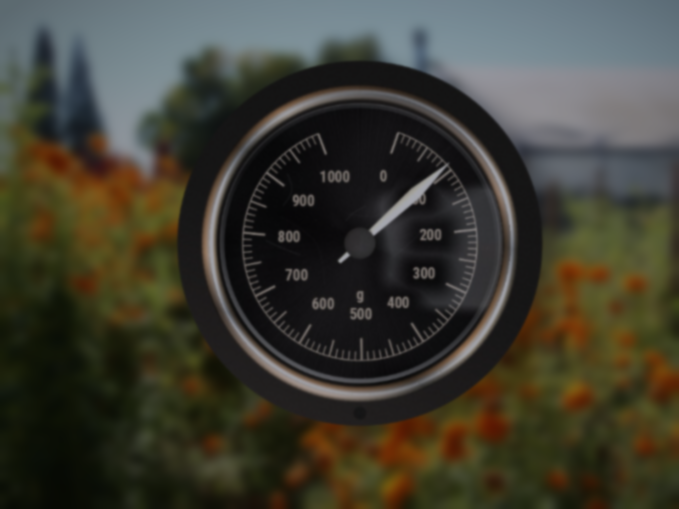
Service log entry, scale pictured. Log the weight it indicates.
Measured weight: 90 g
